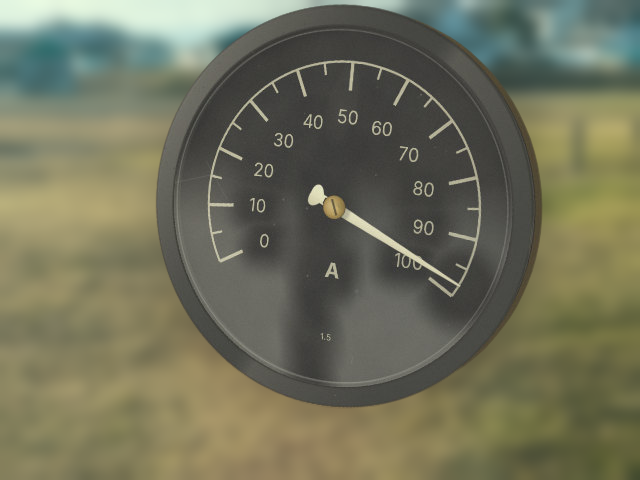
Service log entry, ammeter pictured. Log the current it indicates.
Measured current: 97.5 A
